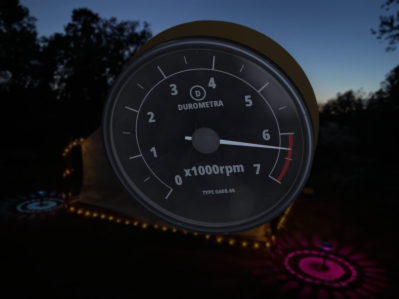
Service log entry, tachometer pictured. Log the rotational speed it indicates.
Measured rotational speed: 6250 rpm
